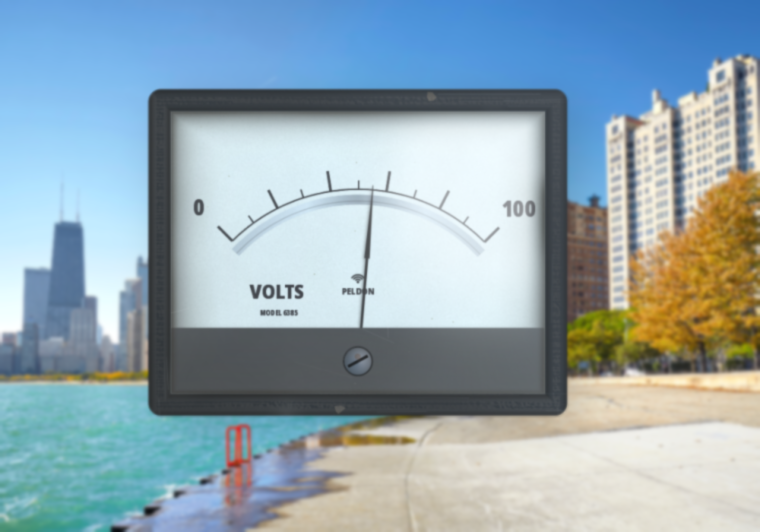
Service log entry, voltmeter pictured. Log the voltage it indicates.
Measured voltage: 55 V
